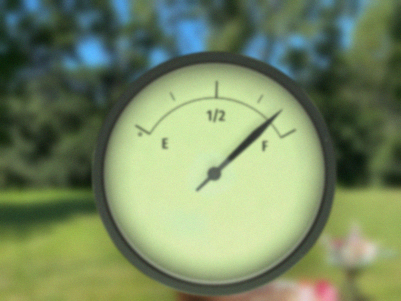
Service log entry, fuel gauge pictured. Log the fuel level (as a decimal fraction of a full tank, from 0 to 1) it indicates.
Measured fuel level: 0.875
